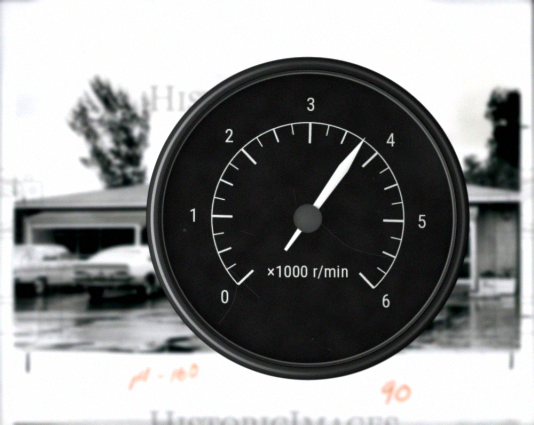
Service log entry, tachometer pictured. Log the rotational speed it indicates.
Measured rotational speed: 3750 rpm
